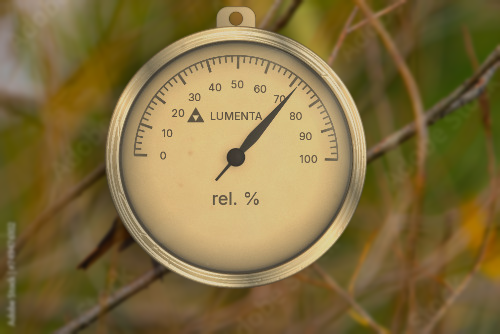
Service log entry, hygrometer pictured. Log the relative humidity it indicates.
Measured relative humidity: 72 %
